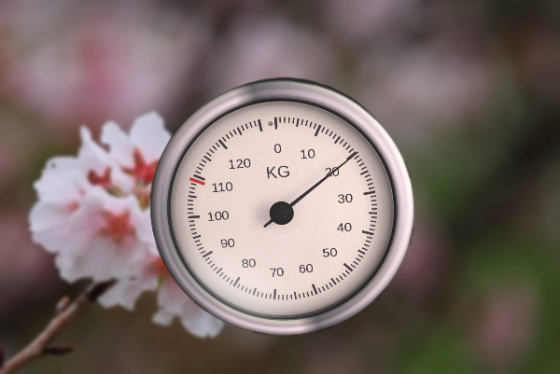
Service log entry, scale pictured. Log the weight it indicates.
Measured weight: 20 kg
